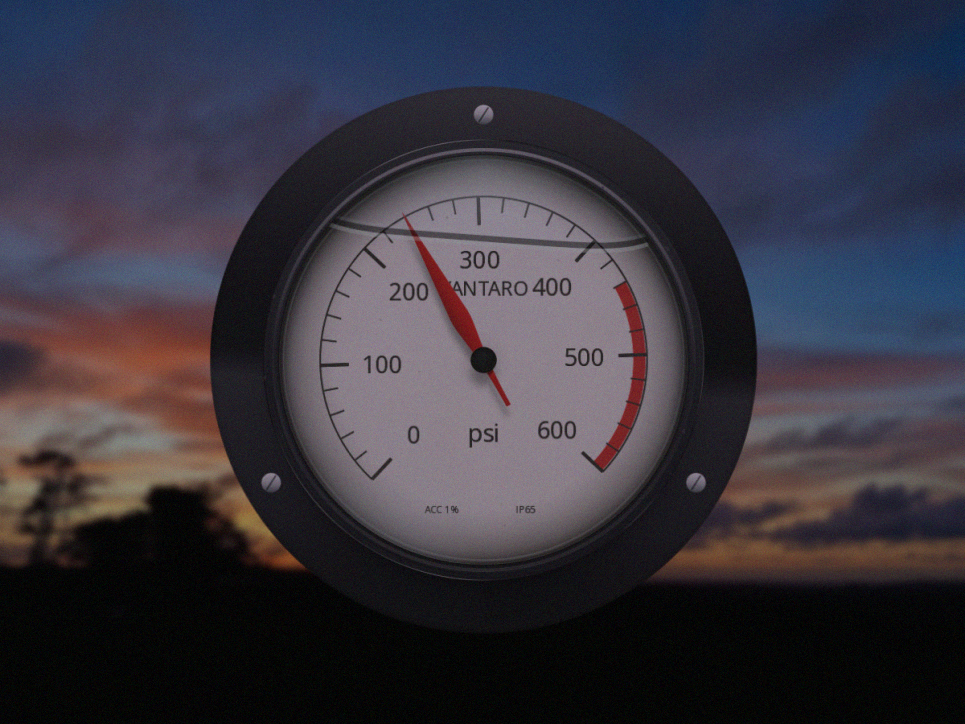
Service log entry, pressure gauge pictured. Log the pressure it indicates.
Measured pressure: 240 psi
